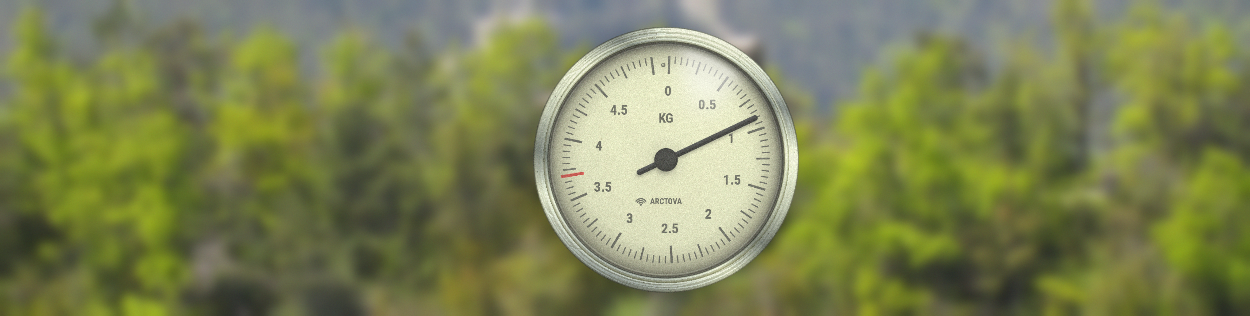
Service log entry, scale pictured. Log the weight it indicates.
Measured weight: 0.9 kg
